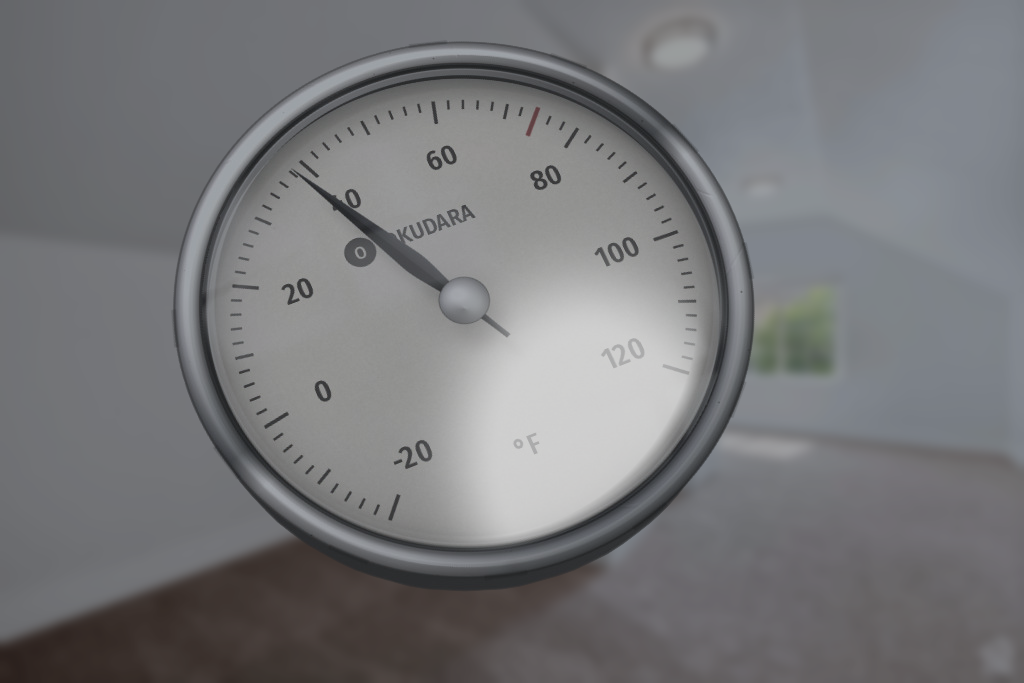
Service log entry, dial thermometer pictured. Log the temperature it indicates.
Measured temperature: 38 °F
